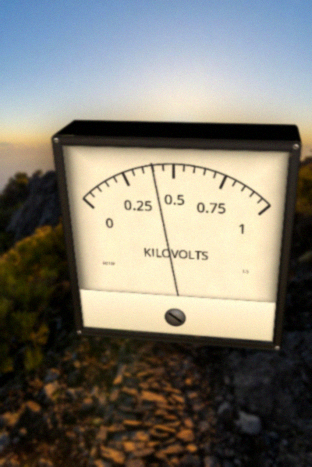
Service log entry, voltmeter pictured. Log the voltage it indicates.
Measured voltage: 0.4 kV
